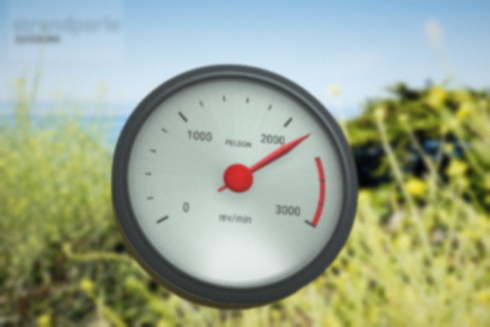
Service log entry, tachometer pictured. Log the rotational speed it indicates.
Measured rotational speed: 2200 rpm
